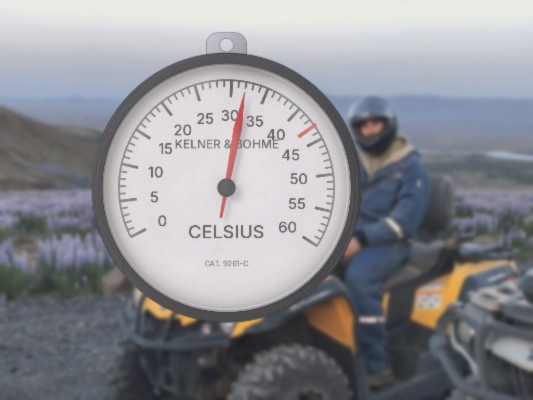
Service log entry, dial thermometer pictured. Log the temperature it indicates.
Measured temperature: 32 °C
